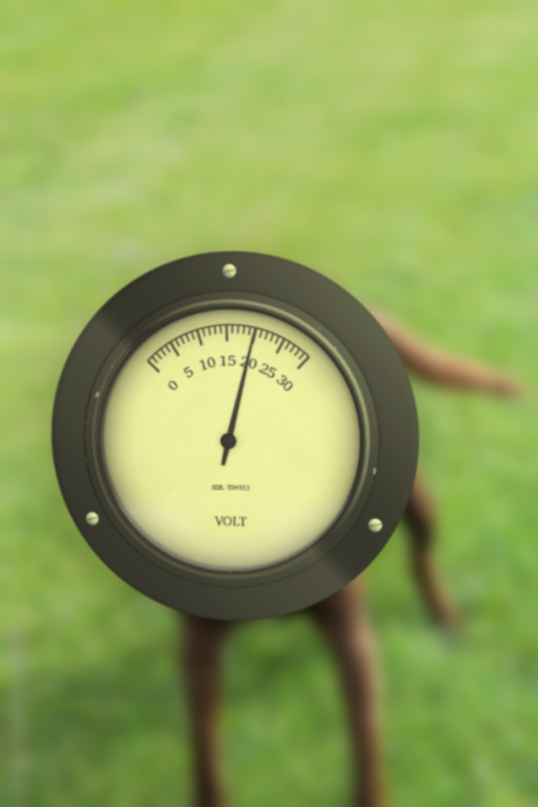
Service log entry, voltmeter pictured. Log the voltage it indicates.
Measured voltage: 20 V
